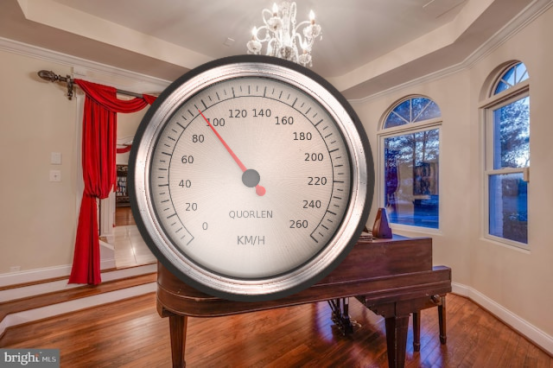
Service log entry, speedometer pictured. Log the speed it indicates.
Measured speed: 95 km/h
